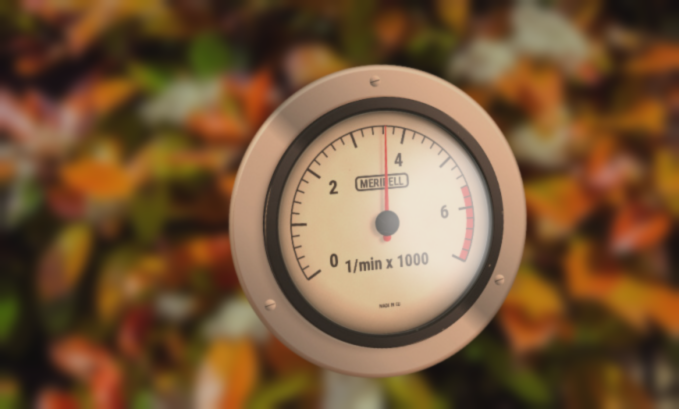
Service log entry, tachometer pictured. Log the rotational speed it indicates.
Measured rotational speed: 3600 rpm
